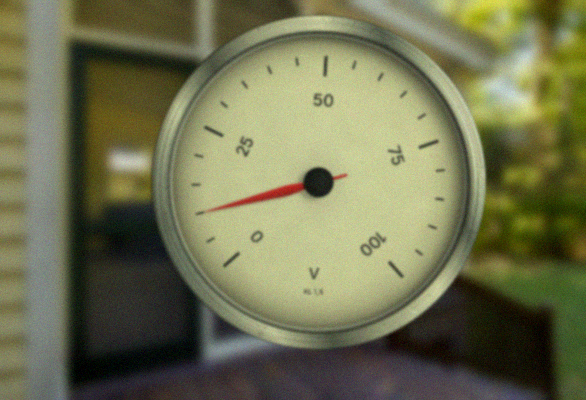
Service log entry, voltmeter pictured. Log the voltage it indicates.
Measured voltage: 10 V
